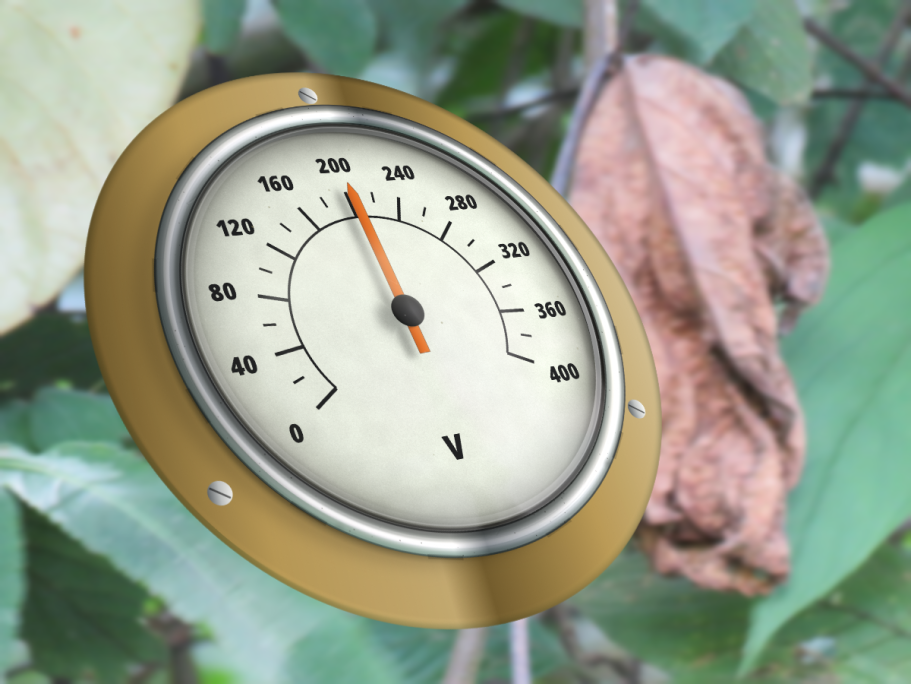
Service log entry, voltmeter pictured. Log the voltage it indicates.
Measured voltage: 200 V
